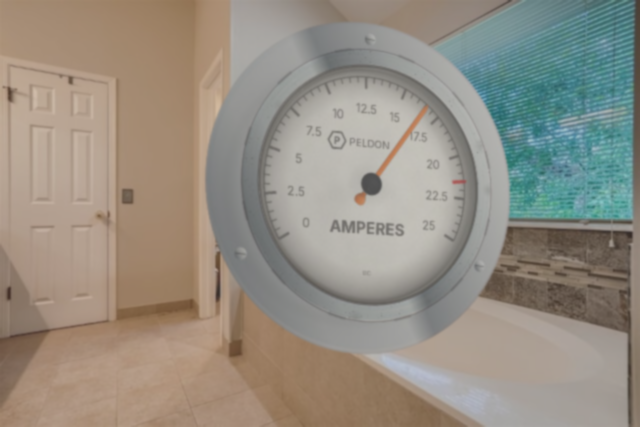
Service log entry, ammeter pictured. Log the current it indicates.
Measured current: 16.5 A
